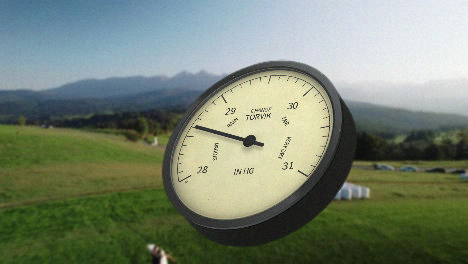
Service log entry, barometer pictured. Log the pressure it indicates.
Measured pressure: 28.6 inHg
